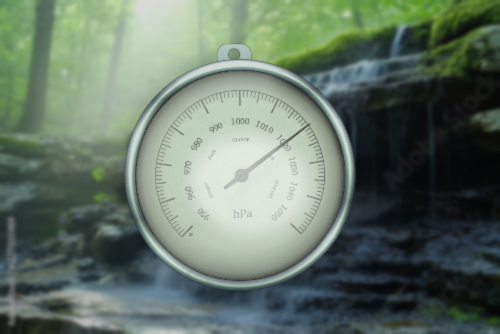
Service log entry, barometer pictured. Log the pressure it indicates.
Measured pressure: 1020 hPa
